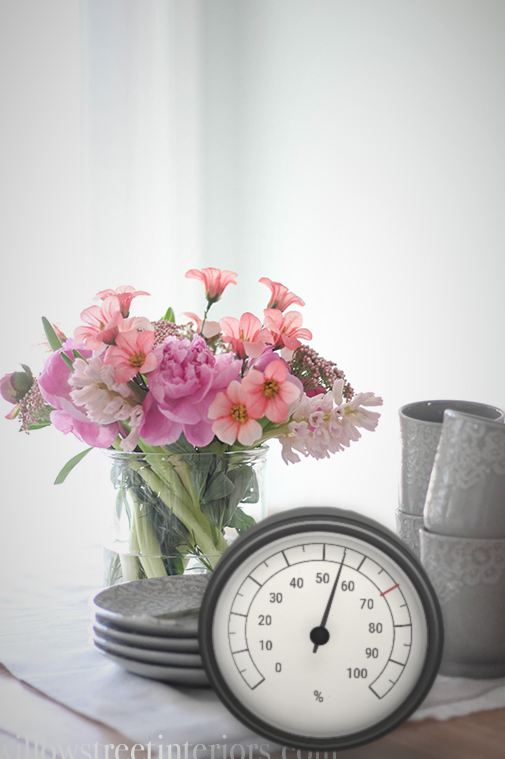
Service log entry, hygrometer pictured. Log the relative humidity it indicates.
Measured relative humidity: 55 %
